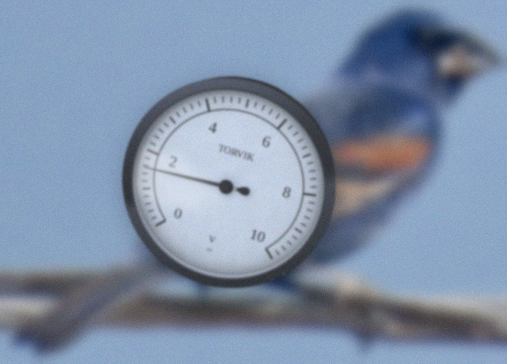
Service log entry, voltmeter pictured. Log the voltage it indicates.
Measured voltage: 1.6 V
